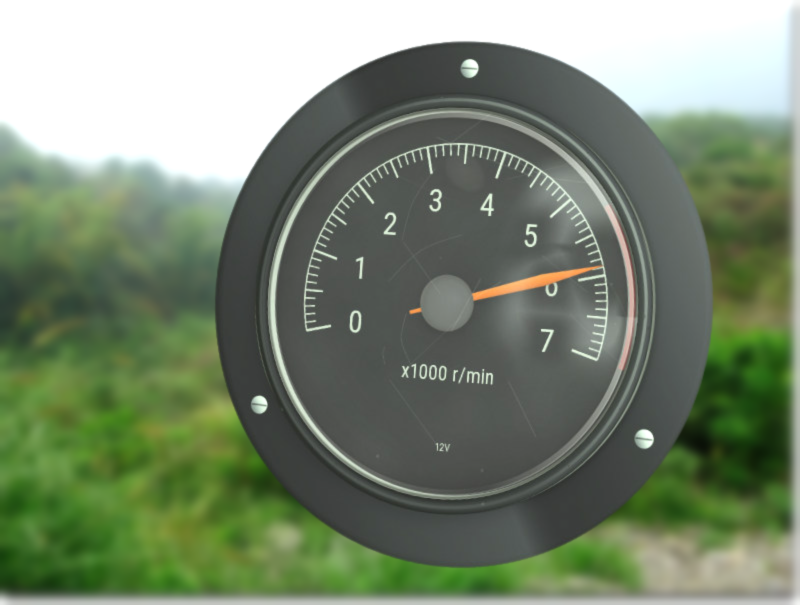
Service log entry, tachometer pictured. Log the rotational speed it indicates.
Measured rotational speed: 5900 rpm
